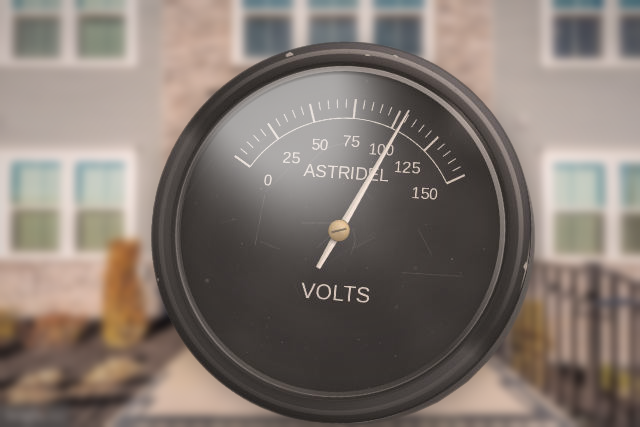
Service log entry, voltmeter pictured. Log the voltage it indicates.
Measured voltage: 105 V
